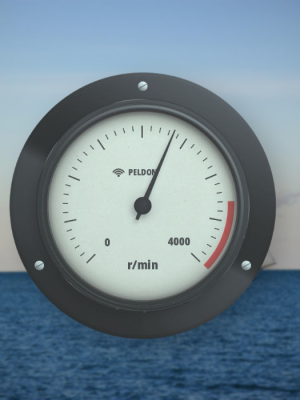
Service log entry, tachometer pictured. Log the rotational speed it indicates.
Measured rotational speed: 2350 rpm
